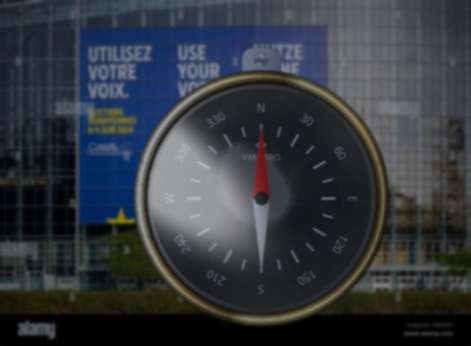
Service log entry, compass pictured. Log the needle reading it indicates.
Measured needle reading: 0 °
